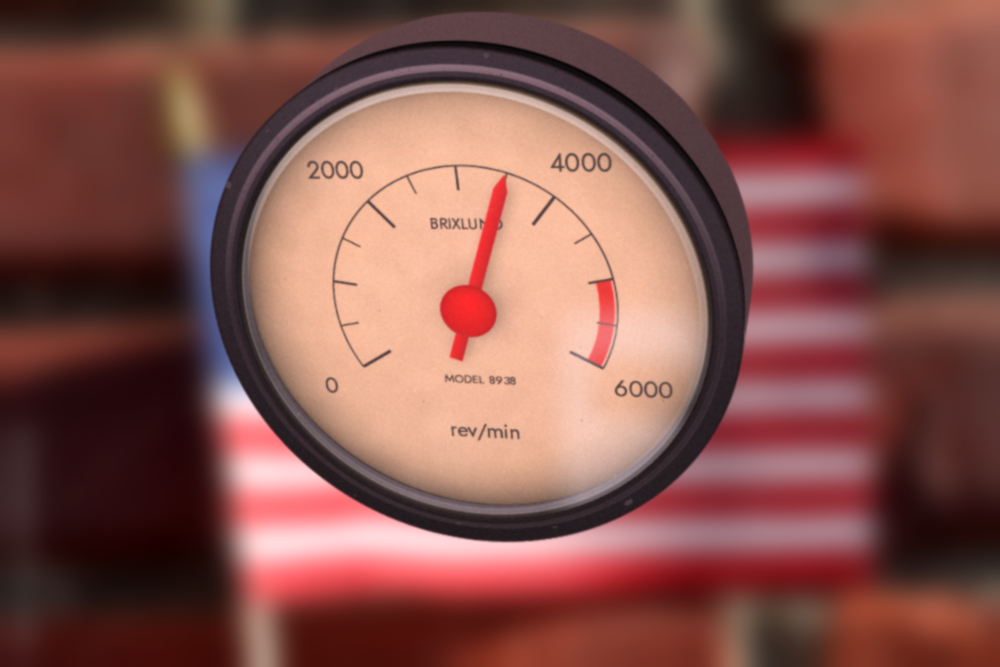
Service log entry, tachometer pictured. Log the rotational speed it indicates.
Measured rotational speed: 3500 rpm
